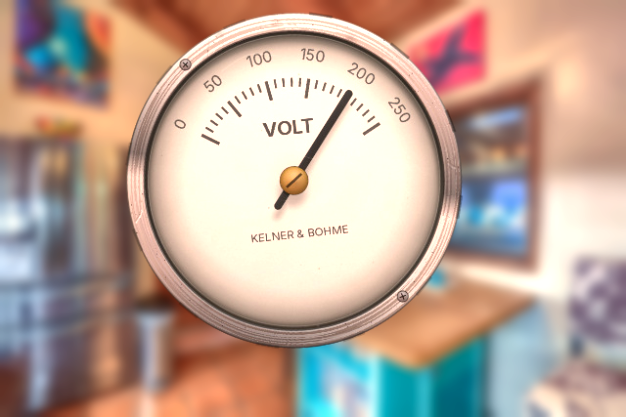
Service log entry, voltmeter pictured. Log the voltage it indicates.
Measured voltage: 200 V
